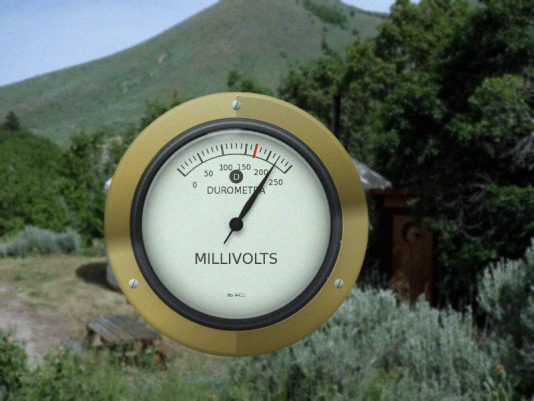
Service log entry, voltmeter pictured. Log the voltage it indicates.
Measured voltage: 220 mV
